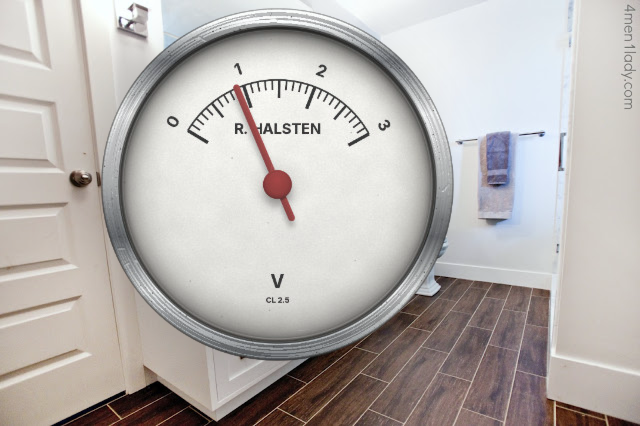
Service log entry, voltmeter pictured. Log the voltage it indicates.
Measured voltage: 0.9 V
